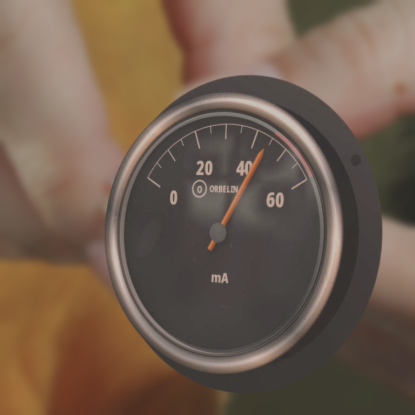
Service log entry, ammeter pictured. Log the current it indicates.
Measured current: 45 mA
